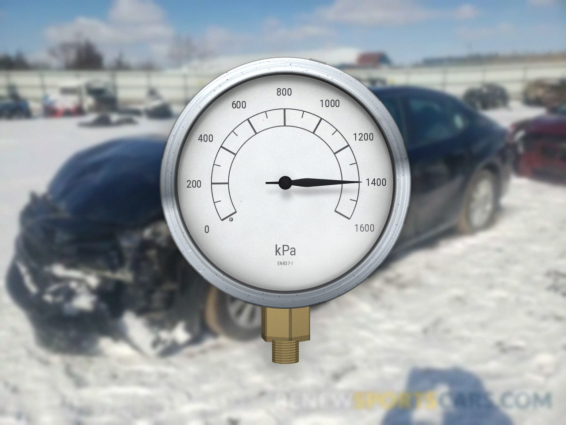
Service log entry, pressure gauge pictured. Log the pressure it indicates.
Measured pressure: 1400 kPa
